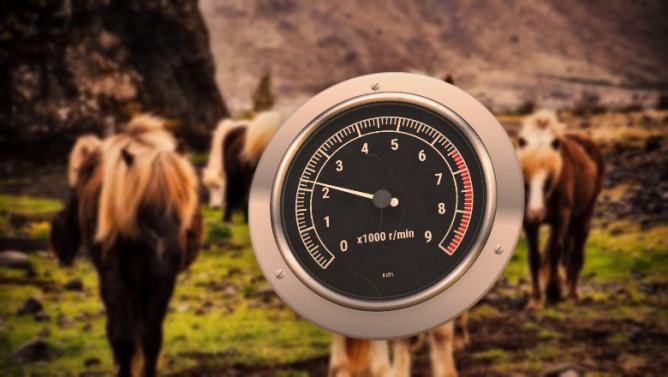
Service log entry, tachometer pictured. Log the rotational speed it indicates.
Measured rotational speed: 2200 rpm
